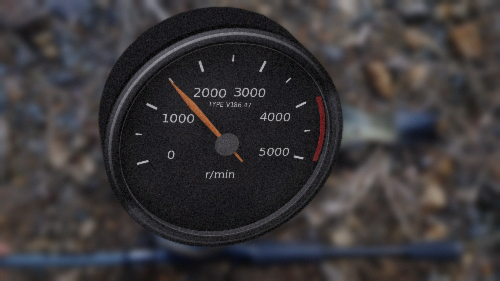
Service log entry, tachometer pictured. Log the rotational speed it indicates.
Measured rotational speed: 1500 rpm
